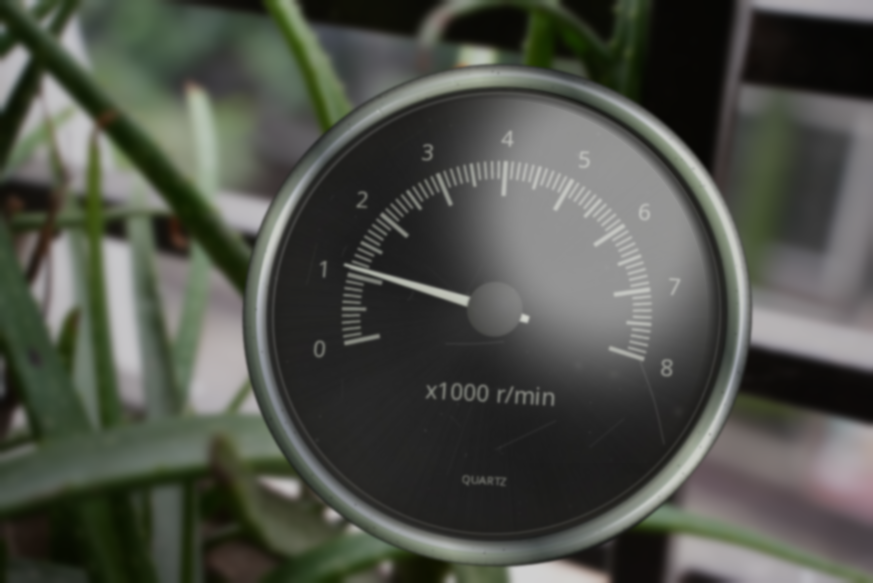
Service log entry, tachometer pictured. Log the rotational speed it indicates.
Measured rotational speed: 1100 rpm
